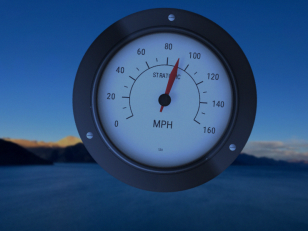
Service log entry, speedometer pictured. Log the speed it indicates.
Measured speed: 90 mph
